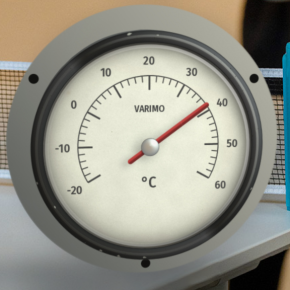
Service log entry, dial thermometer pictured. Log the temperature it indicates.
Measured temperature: 38 °C
